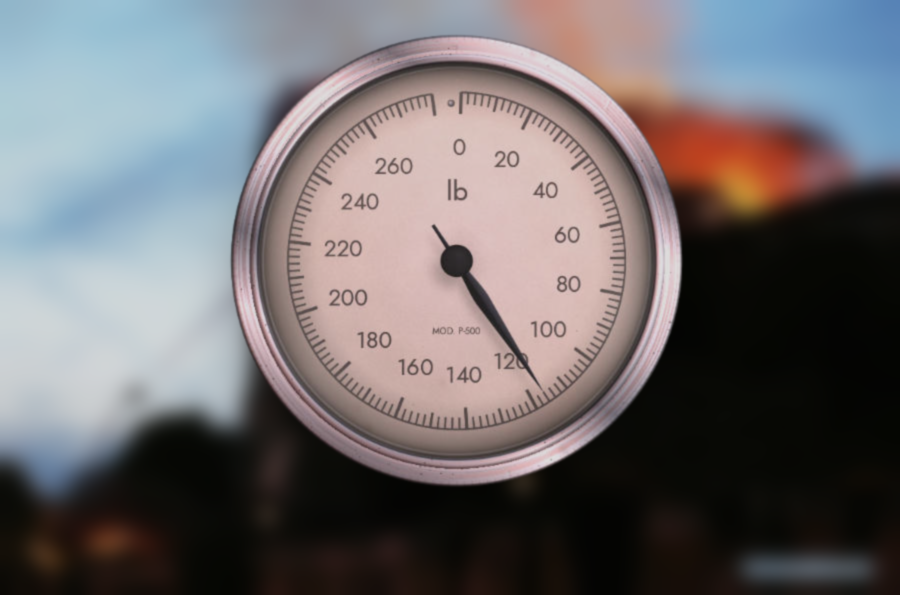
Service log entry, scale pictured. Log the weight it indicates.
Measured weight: 116 lb
